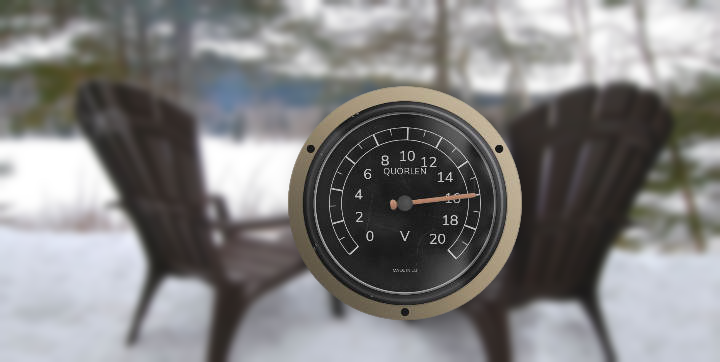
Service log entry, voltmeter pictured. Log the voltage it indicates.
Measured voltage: 16 V
